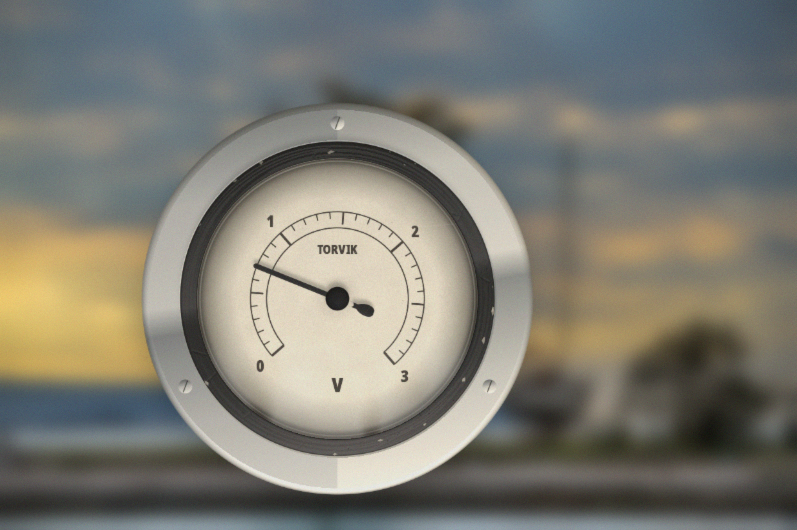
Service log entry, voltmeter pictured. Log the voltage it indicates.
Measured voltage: 0.7 V
